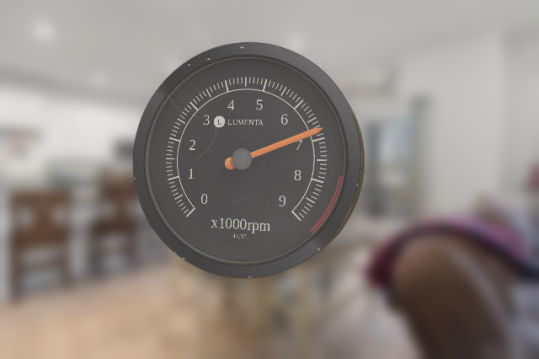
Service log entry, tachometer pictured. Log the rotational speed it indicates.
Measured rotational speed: 6800 rpm
